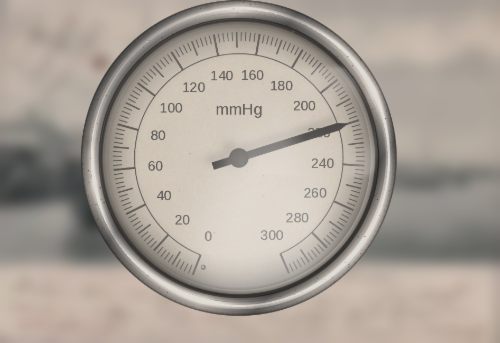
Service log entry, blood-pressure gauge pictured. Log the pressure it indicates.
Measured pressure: 220 mmHg
